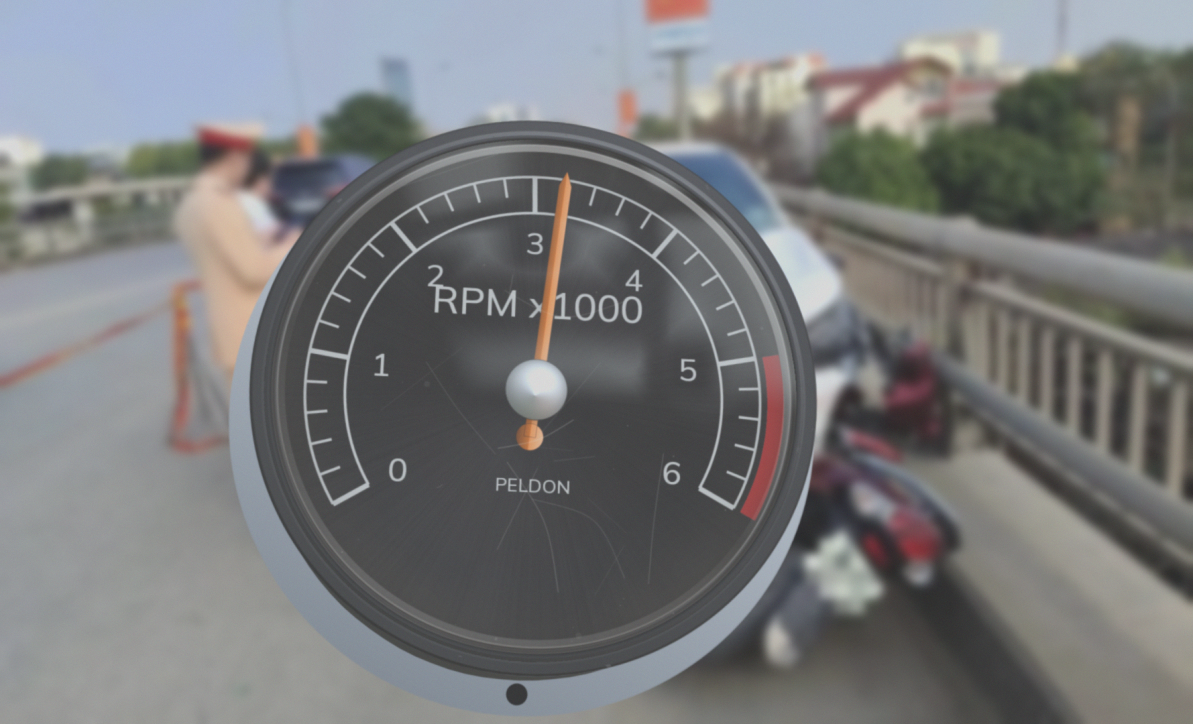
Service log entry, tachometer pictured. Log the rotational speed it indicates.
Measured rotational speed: 3200 rpm
